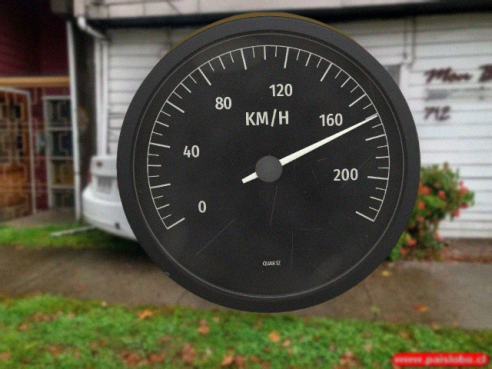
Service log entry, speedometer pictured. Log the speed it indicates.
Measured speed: 170 km/h
